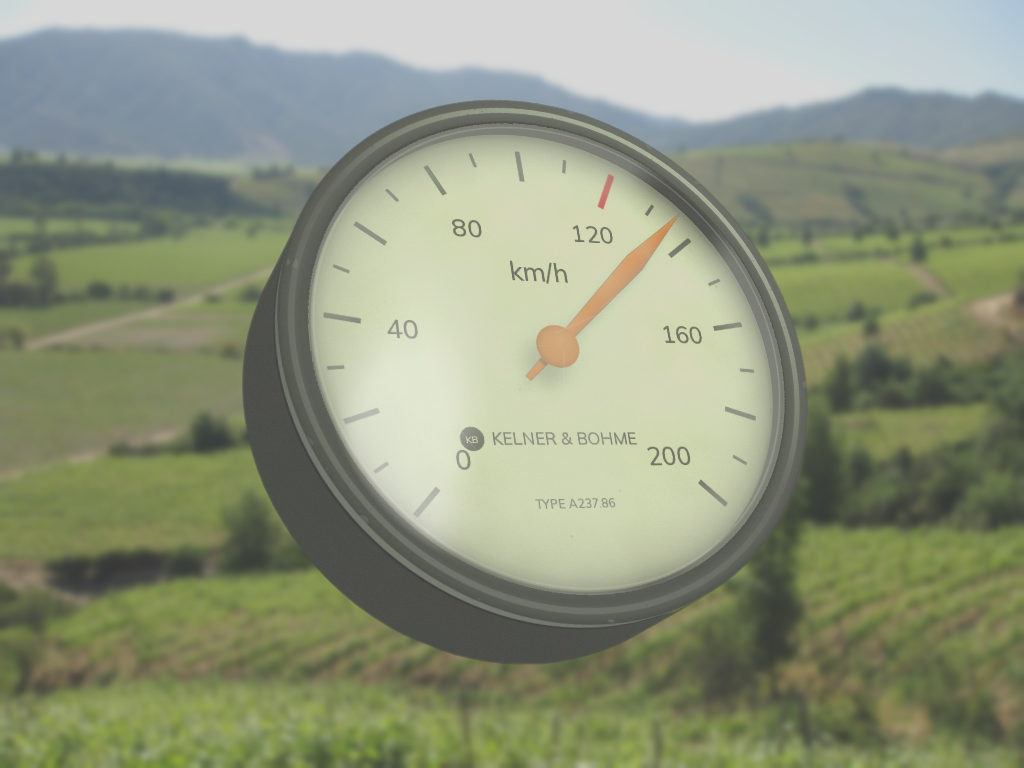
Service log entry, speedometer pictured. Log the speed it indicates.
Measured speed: 135 km/h
